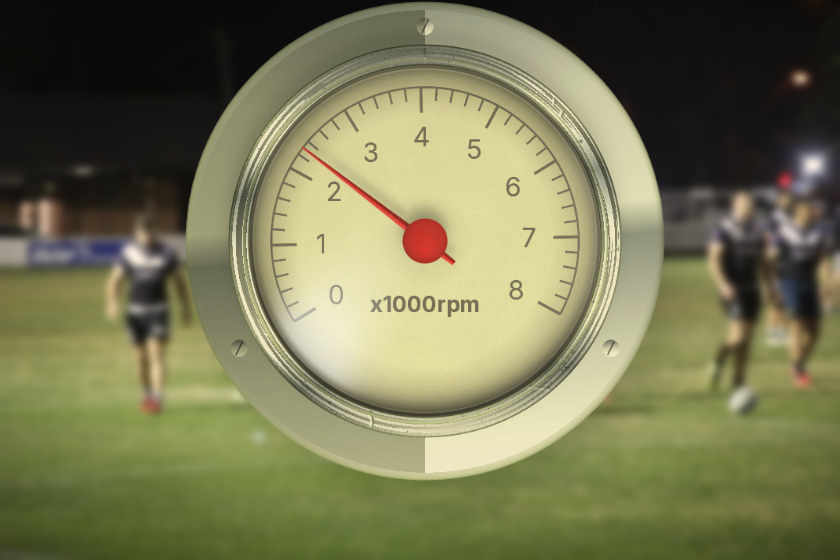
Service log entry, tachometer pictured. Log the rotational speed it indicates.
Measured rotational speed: 2300 rpm
